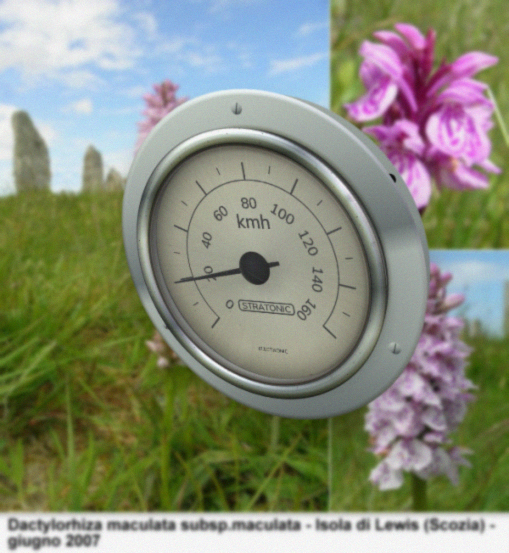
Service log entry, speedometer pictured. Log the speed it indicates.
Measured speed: 20 km/h
